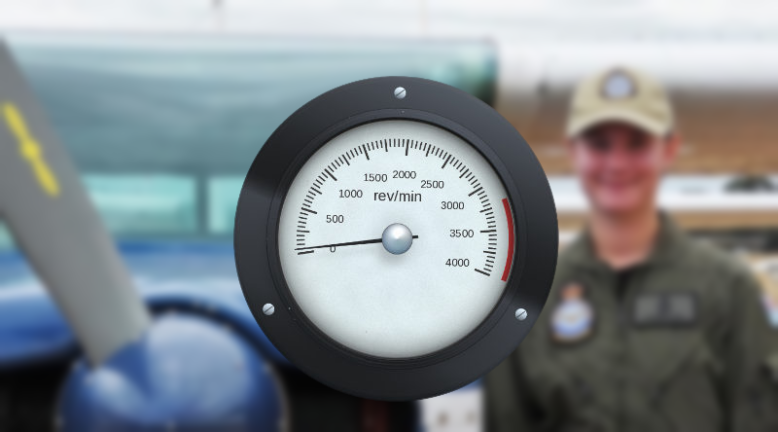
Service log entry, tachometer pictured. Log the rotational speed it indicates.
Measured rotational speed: 50 rpm
